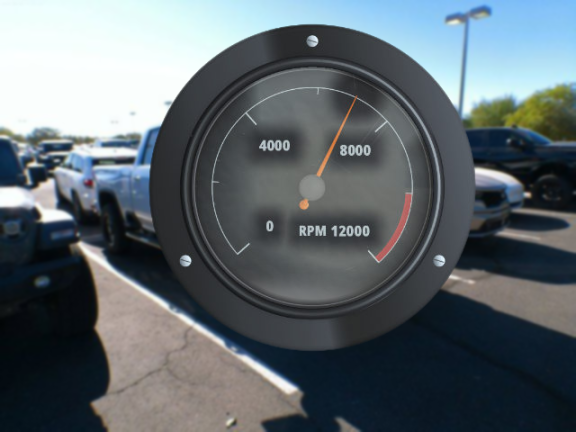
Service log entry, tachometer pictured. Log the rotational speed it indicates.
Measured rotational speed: 7000 rpm
